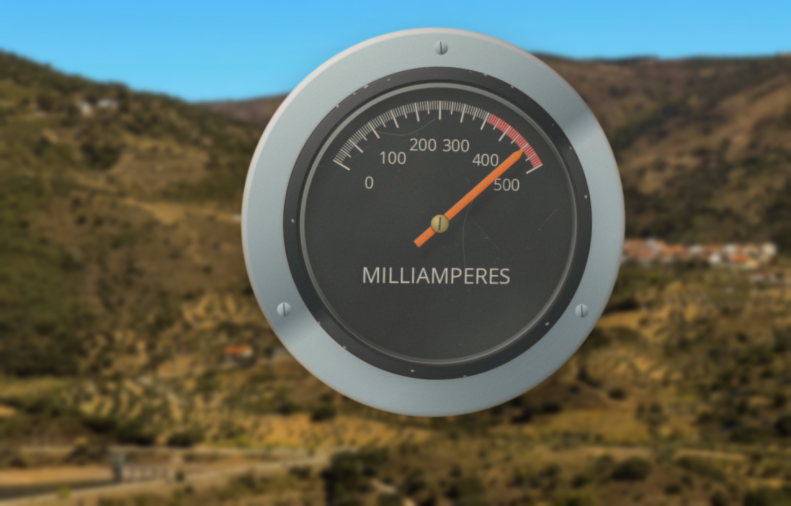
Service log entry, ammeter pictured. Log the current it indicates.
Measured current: 450 mA
